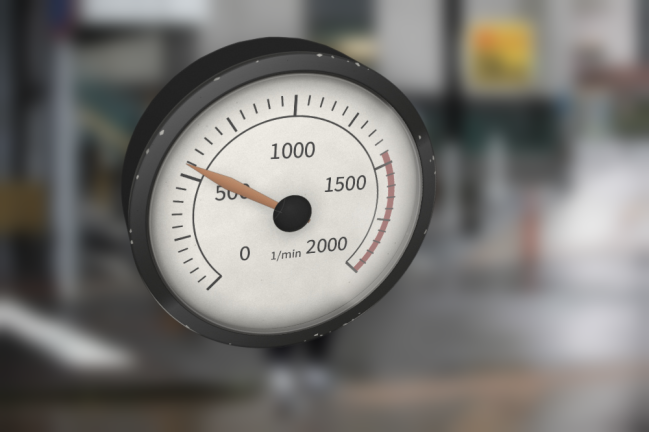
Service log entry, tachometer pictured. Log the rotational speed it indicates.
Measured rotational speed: 550 rpm
